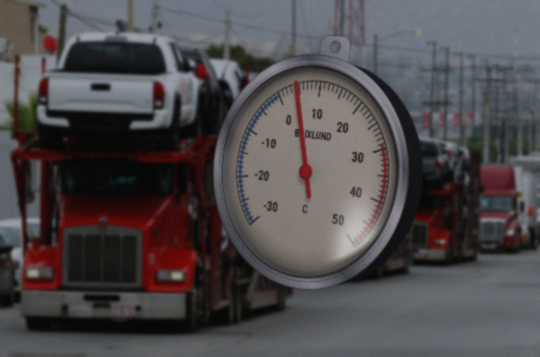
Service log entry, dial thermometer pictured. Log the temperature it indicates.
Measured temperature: 5 °C
